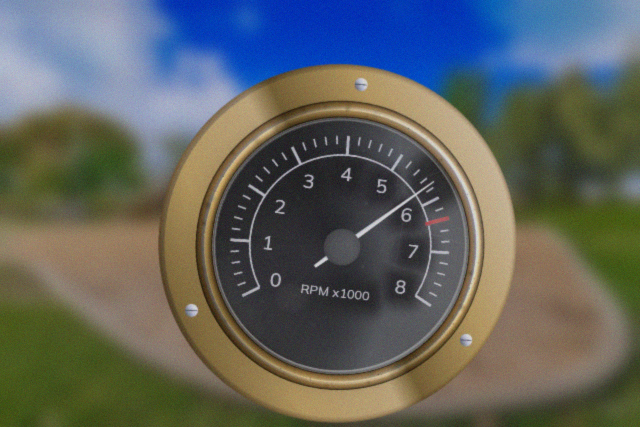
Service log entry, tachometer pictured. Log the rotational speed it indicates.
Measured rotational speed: 5700 rpm
